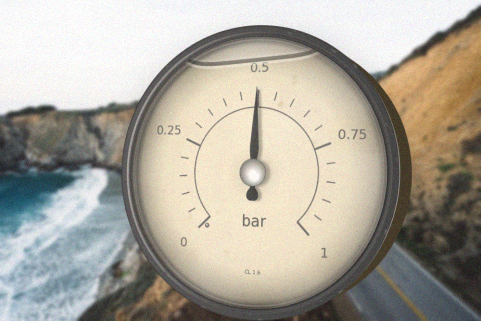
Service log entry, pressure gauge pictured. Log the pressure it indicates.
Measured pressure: 0.5 bar
